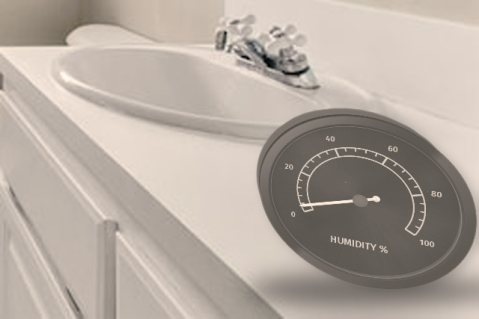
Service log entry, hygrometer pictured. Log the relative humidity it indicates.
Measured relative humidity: 4 %
